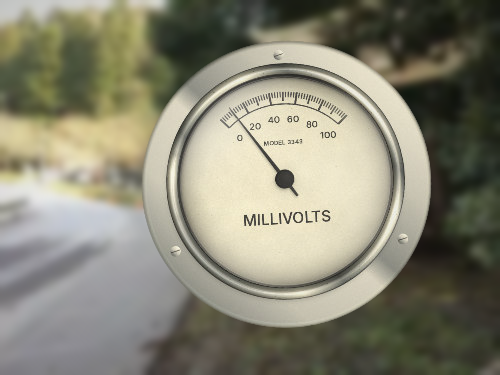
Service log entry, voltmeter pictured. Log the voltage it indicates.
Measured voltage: 10 mV
